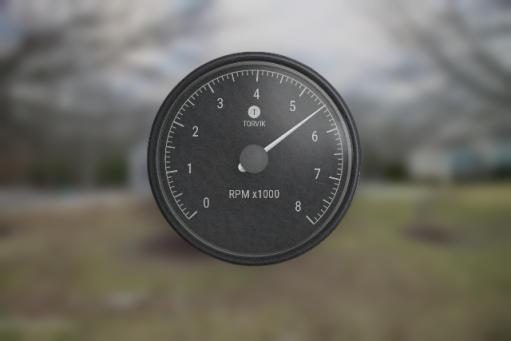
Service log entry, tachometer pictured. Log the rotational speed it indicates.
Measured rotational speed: 5500 rpm
